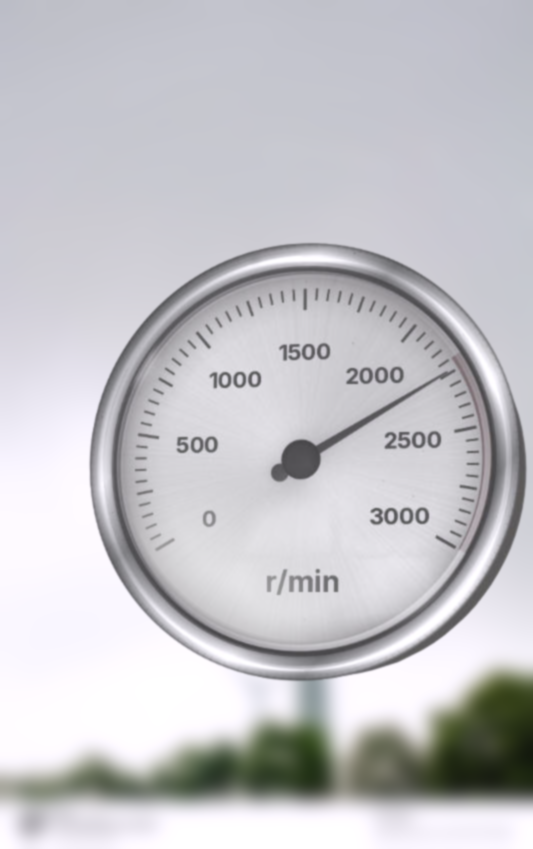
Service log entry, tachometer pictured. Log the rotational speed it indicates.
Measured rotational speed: 2250 rpm
